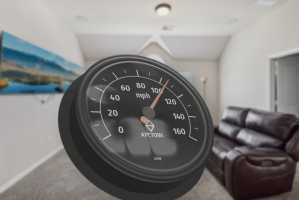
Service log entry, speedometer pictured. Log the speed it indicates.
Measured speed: 105 mph
